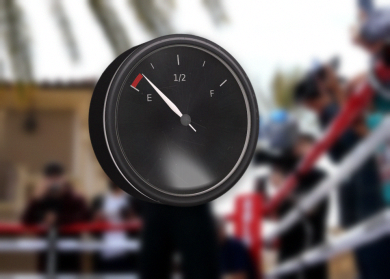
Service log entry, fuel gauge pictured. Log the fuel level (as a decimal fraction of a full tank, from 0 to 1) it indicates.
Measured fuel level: 0.125
